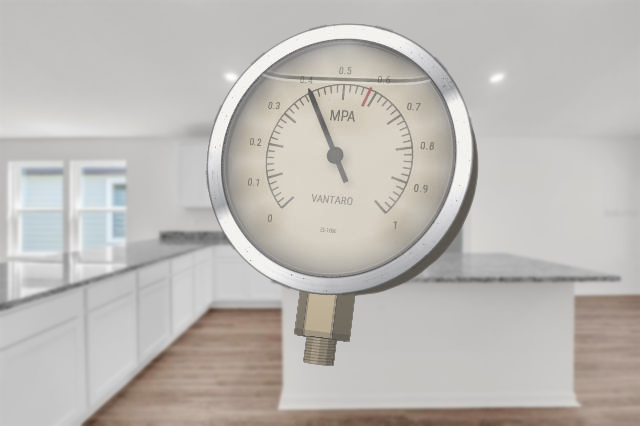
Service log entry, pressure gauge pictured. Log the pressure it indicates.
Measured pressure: 0.4 MPa
